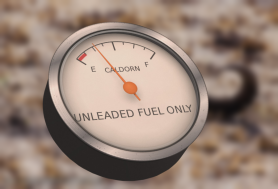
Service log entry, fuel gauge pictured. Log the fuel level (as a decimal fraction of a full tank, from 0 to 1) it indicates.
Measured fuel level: 0.25
